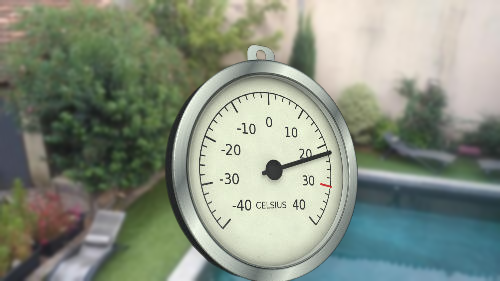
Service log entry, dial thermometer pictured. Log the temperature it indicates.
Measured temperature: 22 °C
